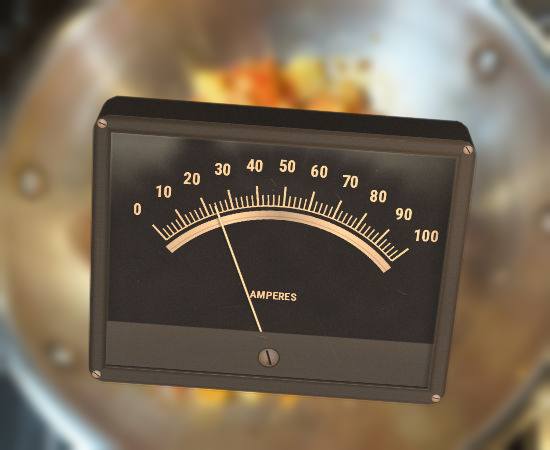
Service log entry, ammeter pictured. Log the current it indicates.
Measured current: 24 A
